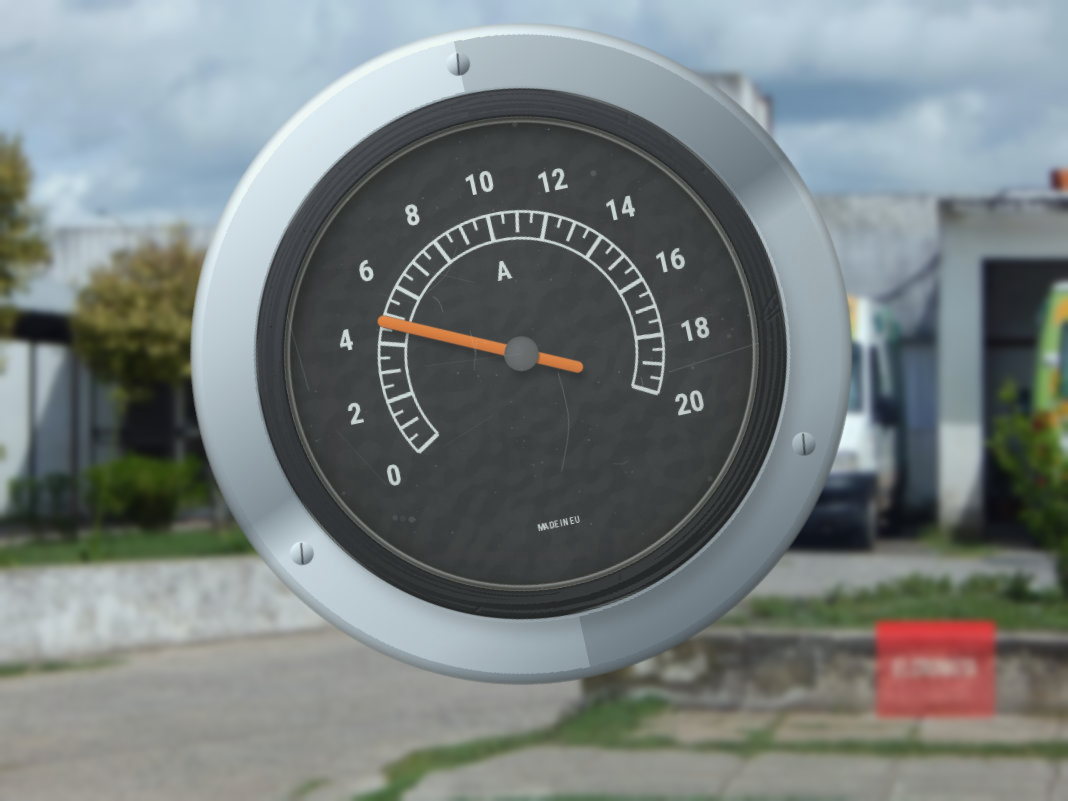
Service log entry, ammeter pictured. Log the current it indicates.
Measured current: 4.75 A
